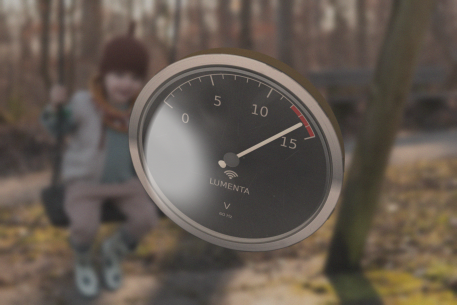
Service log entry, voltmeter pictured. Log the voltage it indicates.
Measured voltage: 13.5 V
